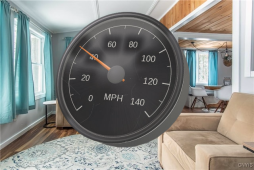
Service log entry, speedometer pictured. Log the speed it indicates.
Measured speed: 40 mph
